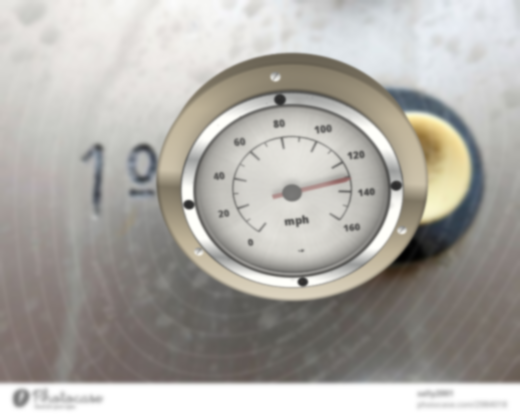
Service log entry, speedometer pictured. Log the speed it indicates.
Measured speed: 130 mph
